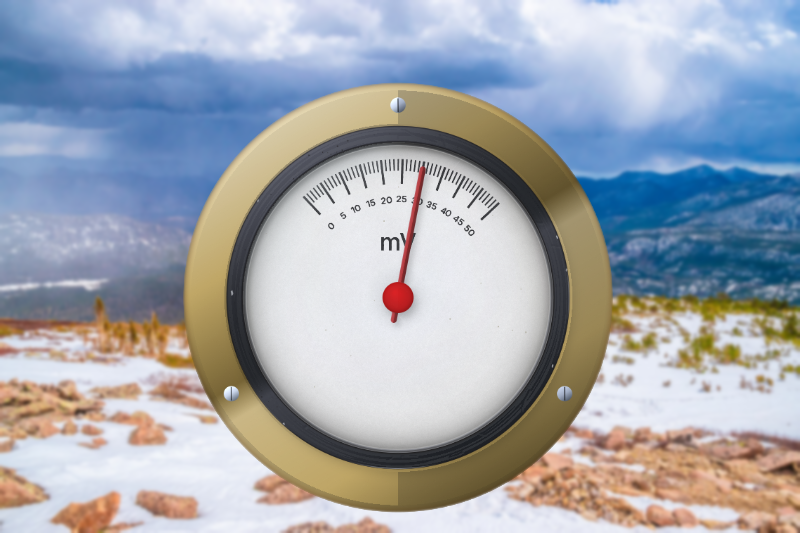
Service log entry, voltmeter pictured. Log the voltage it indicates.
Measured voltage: 30 mV
